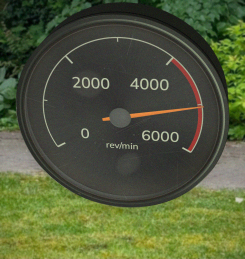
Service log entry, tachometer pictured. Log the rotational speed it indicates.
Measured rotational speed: 5000 rpm
